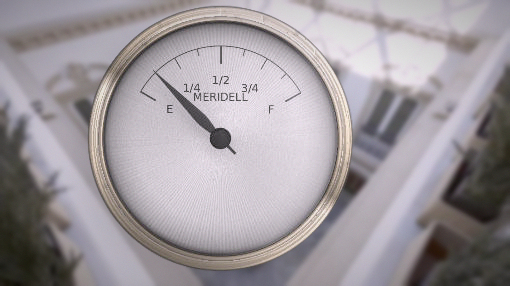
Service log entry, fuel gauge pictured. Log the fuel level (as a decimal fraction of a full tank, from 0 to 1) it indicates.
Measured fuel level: 0.125
